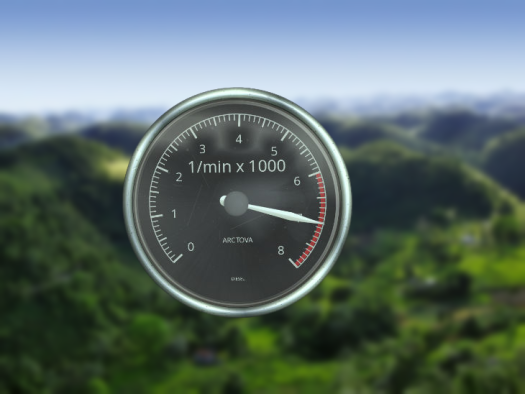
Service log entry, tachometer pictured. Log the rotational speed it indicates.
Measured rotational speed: 7000 rpm
